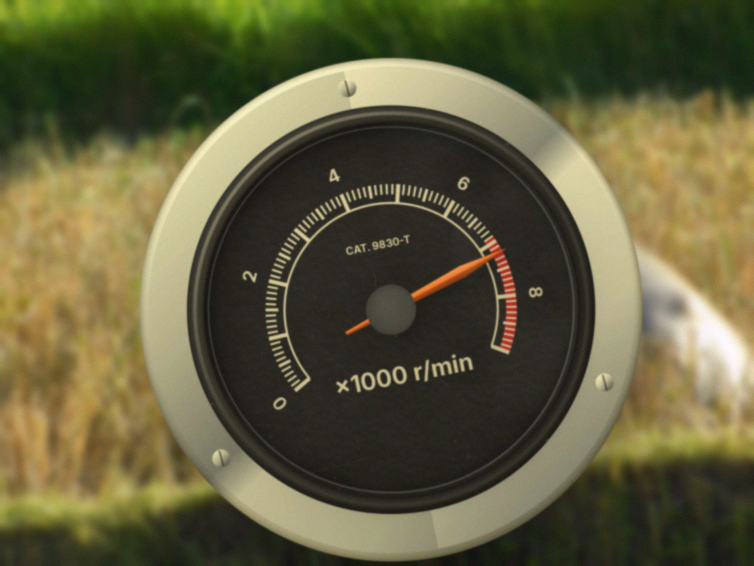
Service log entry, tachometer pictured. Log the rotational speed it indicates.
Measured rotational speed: 7200 rpm
